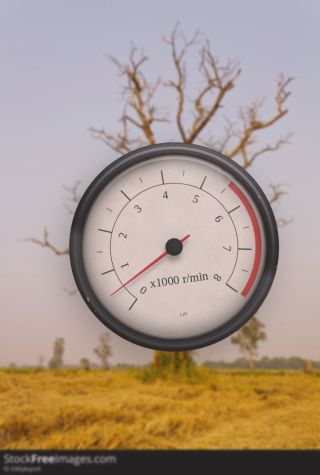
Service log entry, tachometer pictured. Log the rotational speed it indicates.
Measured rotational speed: 500 rpm
